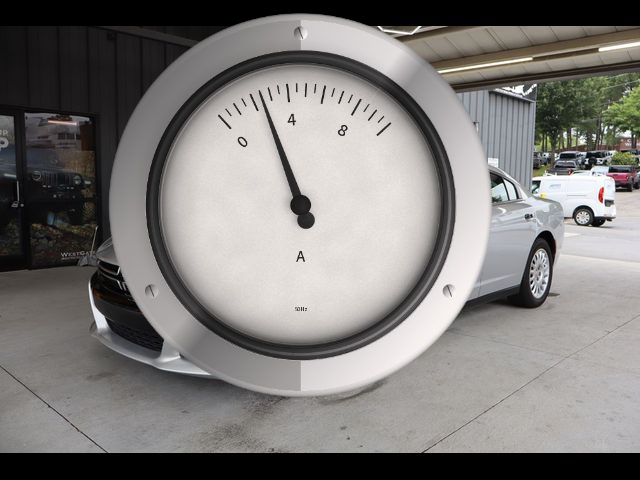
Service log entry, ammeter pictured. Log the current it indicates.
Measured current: 2.5 A
